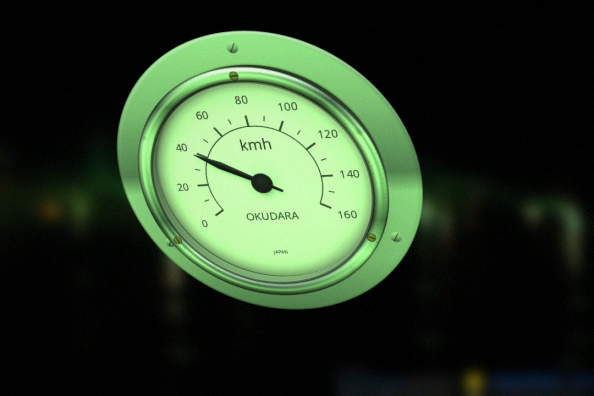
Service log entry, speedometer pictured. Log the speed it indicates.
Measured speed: 40 km/h
